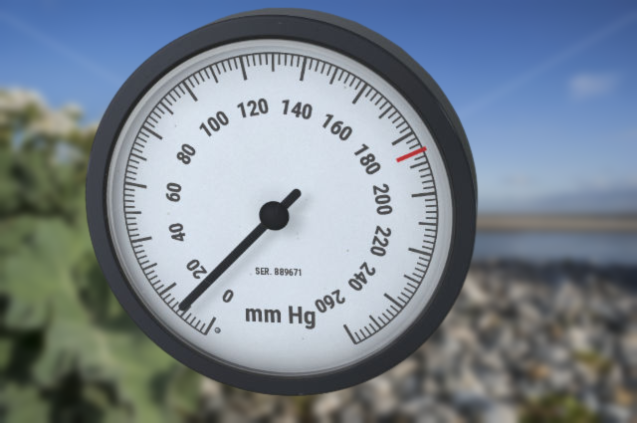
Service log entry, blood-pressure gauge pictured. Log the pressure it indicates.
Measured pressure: 12 mmHg
